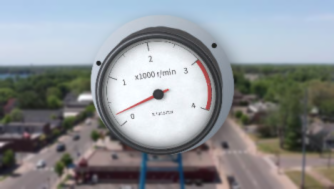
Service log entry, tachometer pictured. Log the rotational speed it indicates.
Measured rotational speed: 250 rpm
